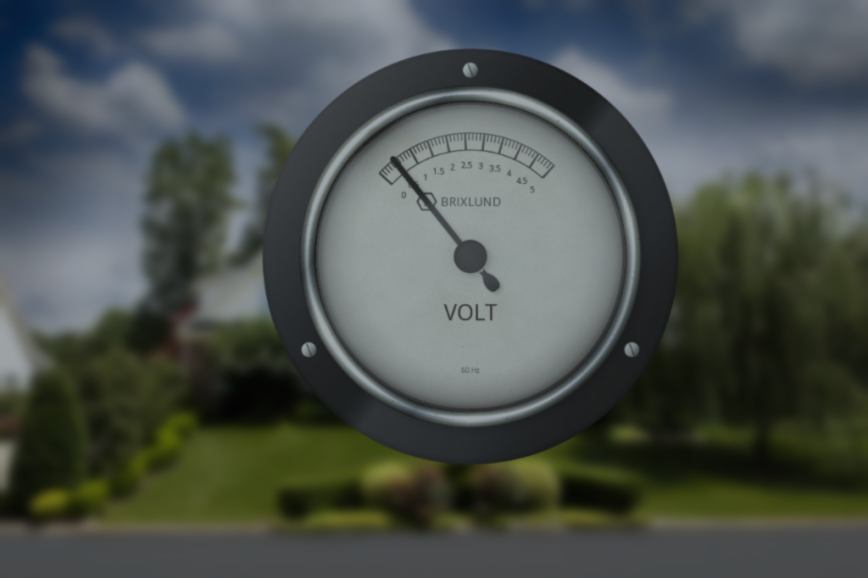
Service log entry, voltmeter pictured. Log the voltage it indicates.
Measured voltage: 0.5 V
